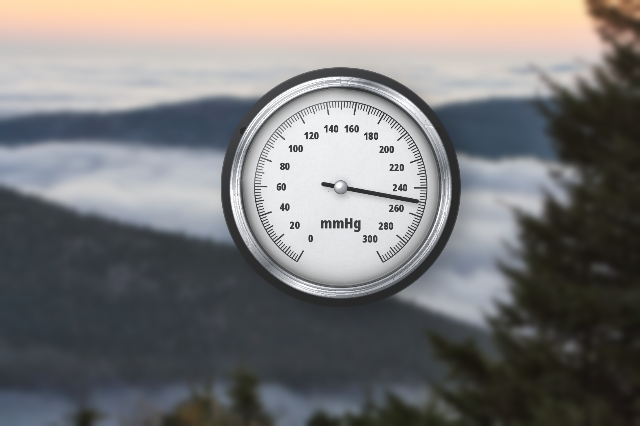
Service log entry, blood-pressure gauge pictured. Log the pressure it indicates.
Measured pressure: 250 mmHg
